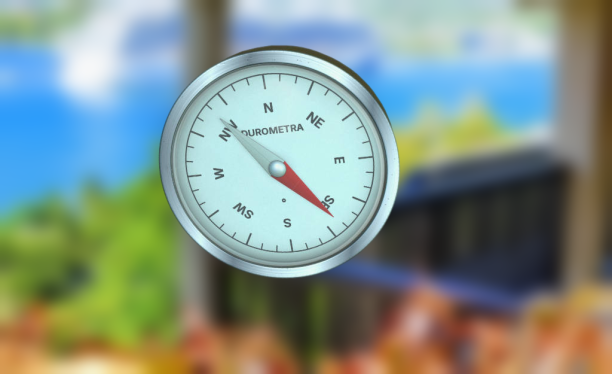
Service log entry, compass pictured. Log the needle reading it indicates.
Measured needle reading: 140 °
